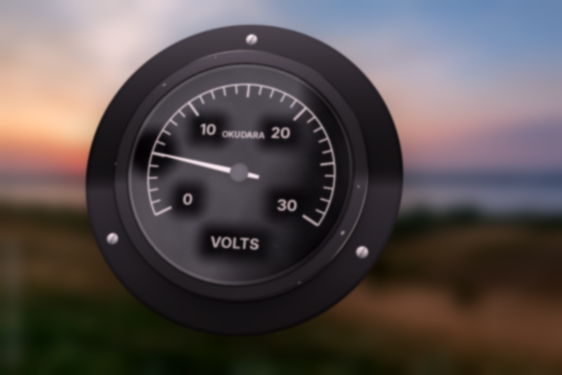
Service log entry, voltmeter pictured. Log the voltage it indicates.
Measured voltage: 5 V
